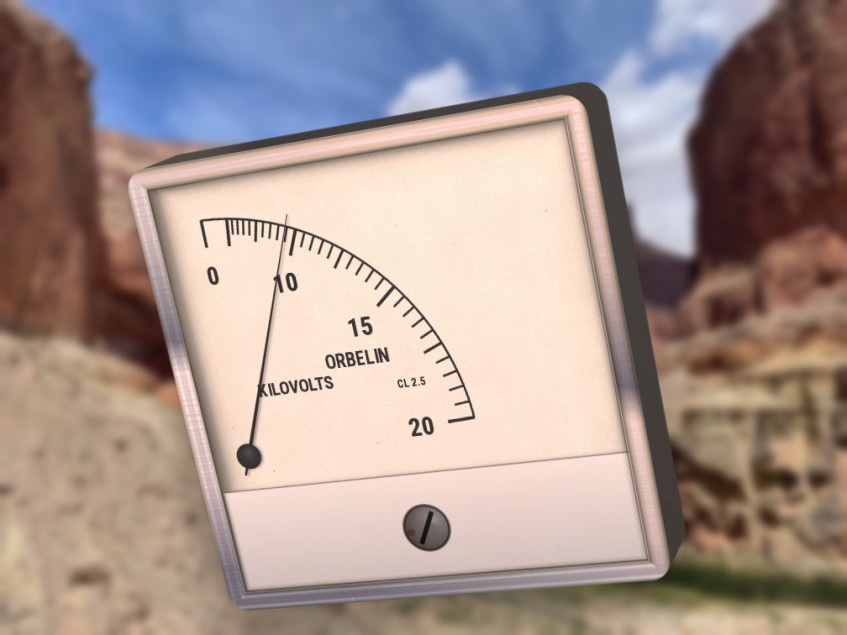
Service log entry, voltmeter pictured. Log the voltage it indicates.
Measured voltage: 9.5 kV
